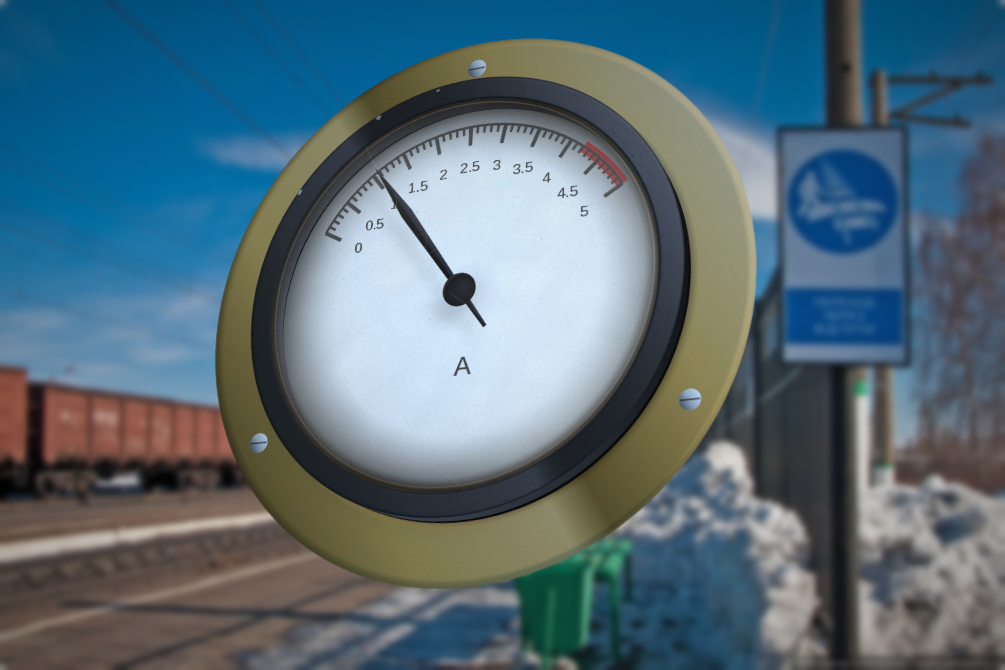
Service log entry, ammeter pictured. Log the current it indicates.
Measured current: 1.1 A
